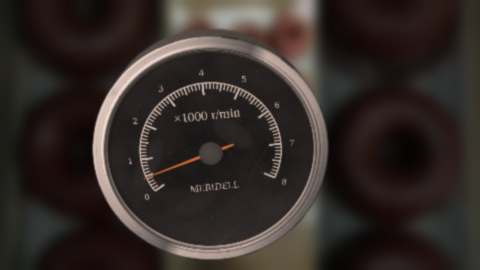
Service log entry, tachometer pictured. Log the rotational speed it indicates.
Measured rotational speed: 500 rpm
